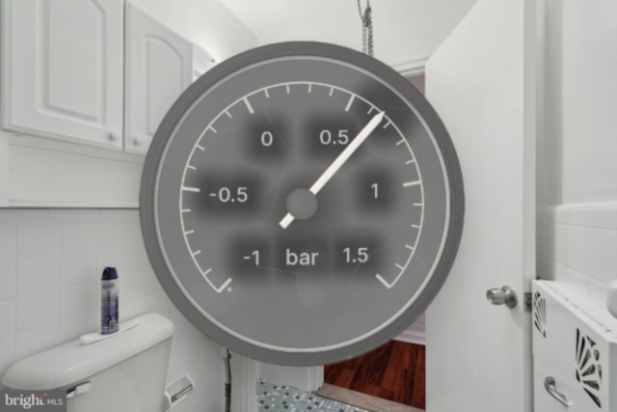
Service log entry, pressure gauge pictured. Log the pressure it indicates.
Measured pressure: 0.65 bar
